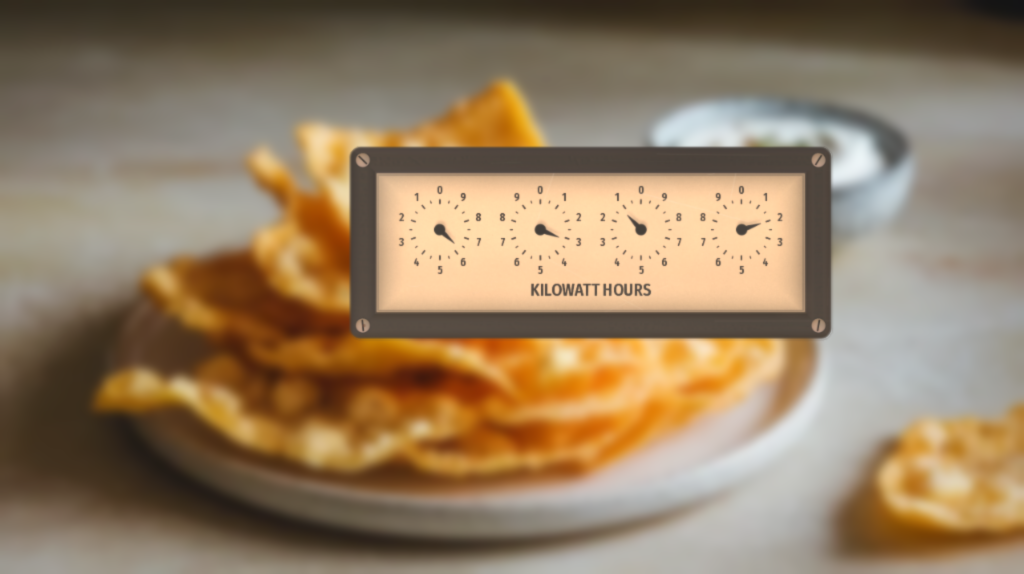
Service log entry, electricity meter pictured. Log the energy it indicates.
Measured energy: 6312 kWh
